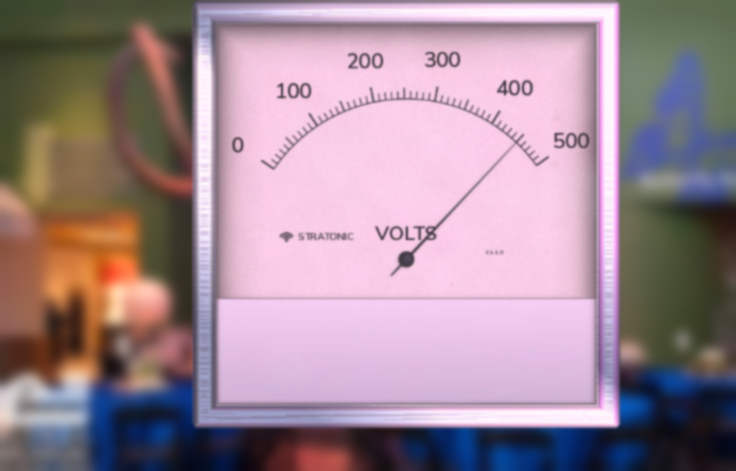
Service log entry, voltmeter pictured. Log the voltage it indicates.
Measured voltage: 450 V
